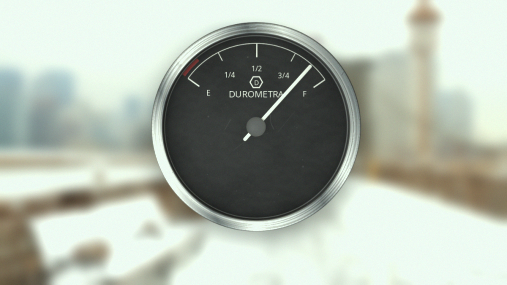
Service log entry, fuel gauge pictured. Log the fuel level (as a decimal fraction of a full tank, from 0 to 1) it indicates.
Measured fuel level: 0.875
